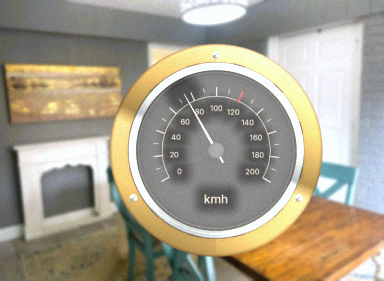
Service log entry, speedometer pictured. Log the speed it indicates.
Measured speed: 75 km/h
